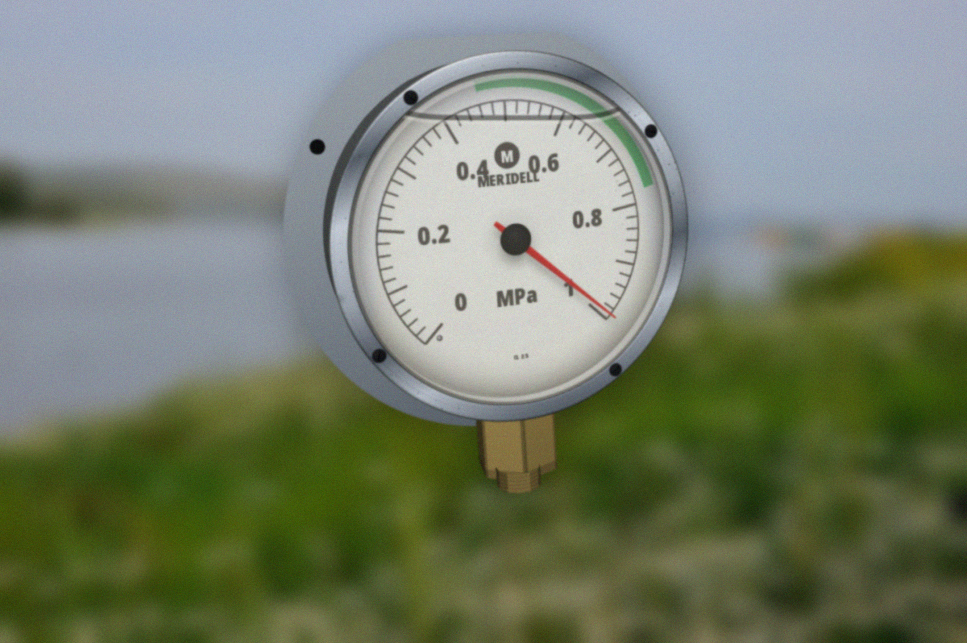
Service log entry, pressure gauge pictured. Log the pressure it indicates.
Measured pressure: 0.99 MPa
